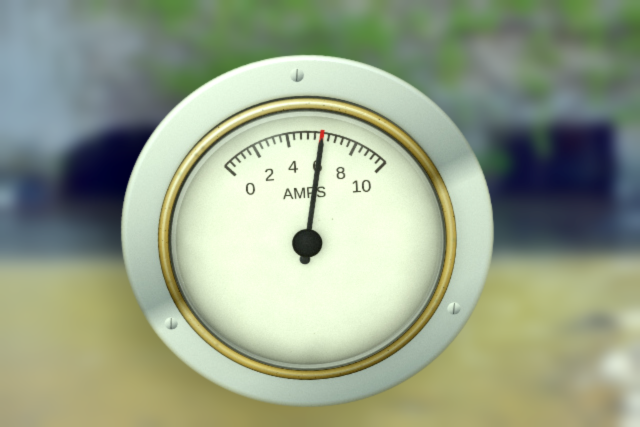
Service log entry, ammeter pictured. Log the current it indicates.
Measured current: 6 A
